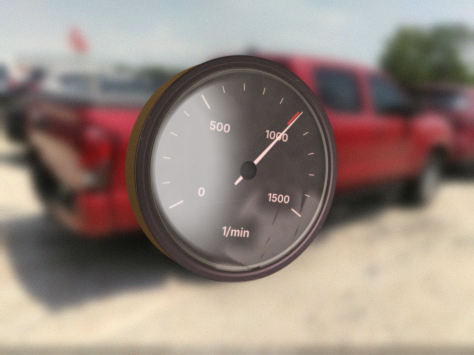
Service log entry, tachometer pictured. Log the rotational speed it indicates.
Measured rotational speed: 1000 rpm
